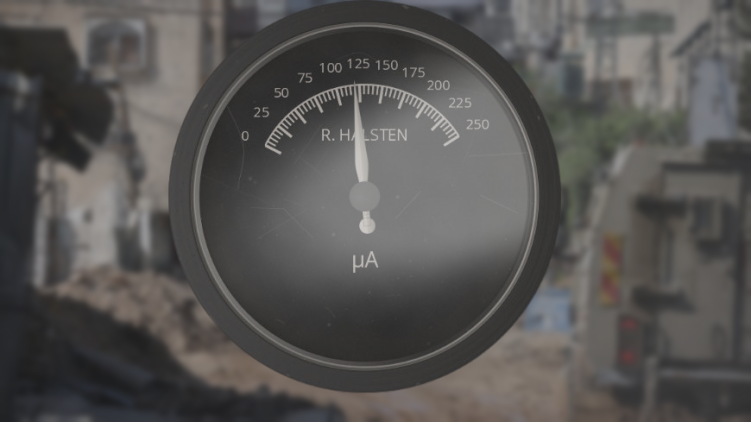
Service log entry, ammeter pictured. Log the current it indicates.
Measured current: 120 µA
